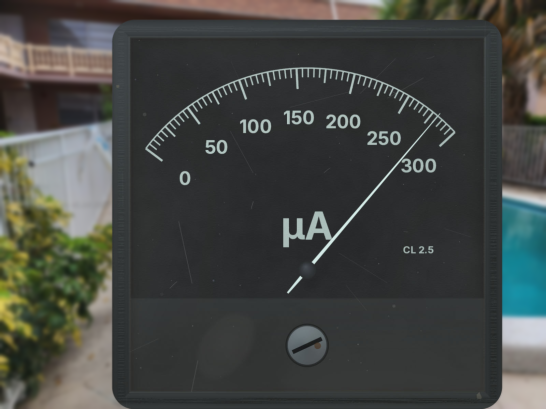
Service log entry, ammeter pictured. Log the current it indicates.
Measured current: 280 µA
